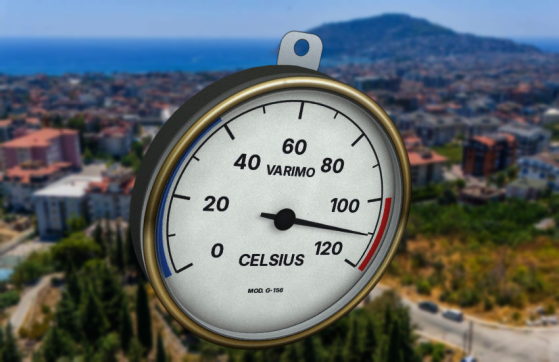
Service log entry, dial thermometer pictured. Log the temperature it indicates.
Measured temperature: 110 °C
